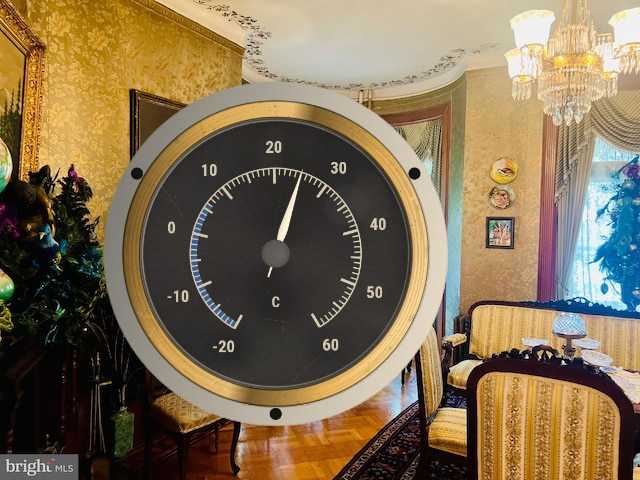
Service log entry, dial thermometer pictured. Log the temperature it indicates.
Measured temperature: 25 °C
